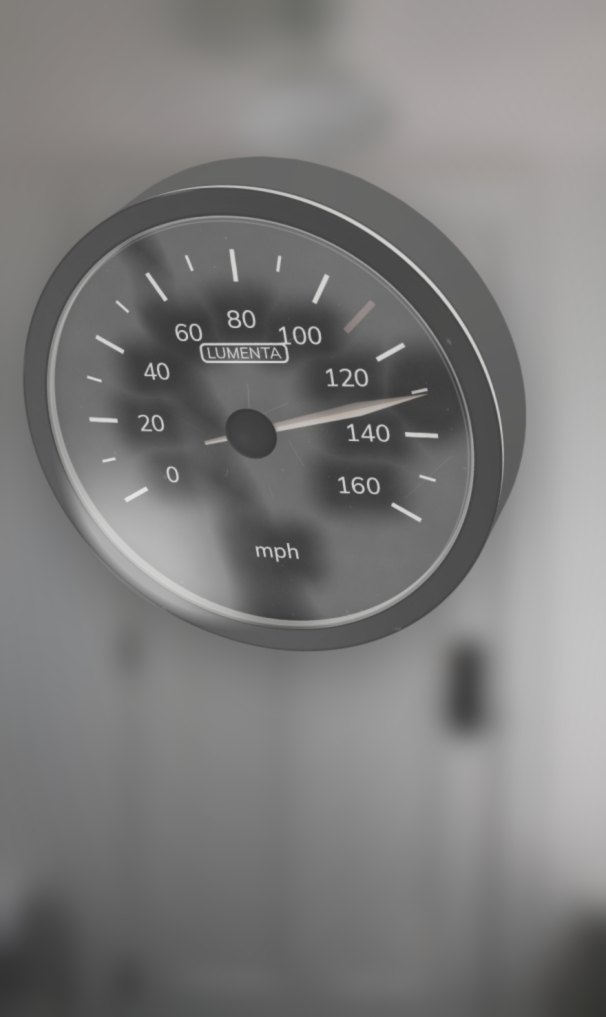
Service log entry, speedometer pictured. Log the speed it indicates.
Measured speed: 130 mph
